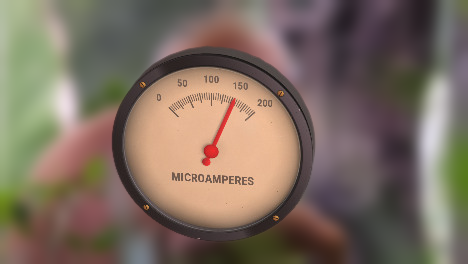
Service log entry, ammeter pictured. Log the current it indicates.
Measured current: 150 µA
